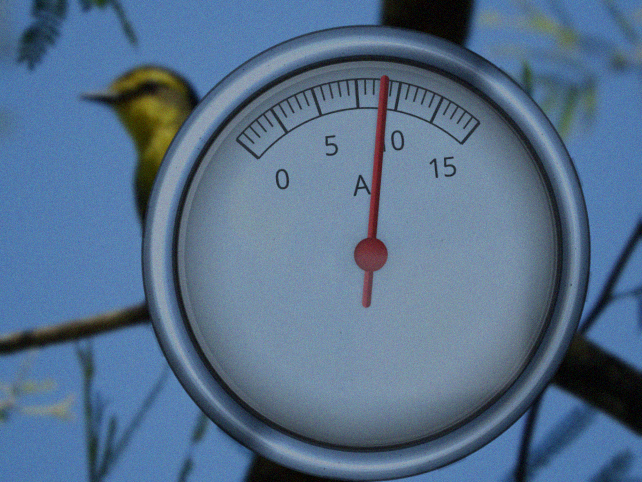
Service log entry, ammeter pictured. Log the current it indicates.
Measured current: 9 A
